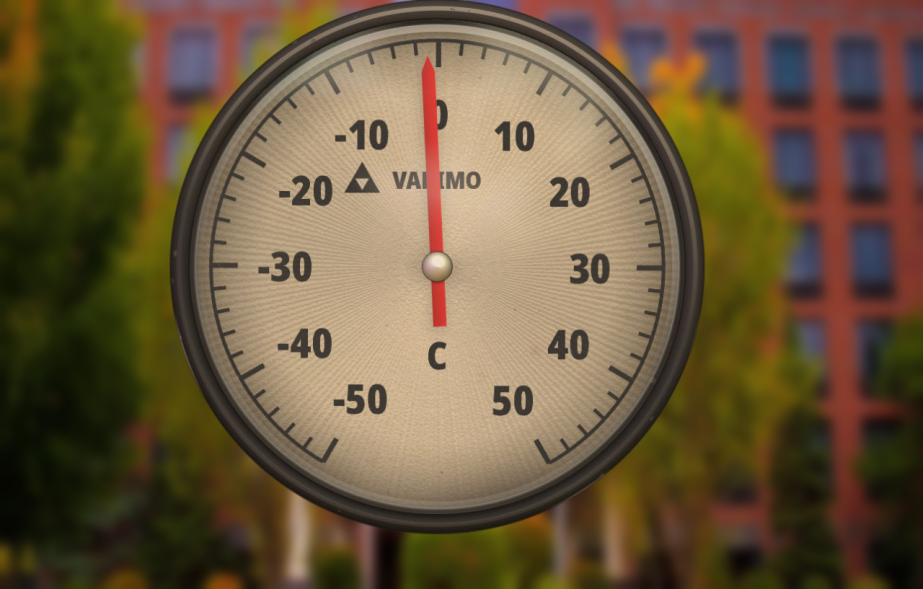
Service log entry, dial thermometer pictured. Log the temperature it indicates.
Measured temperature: -1 °C
